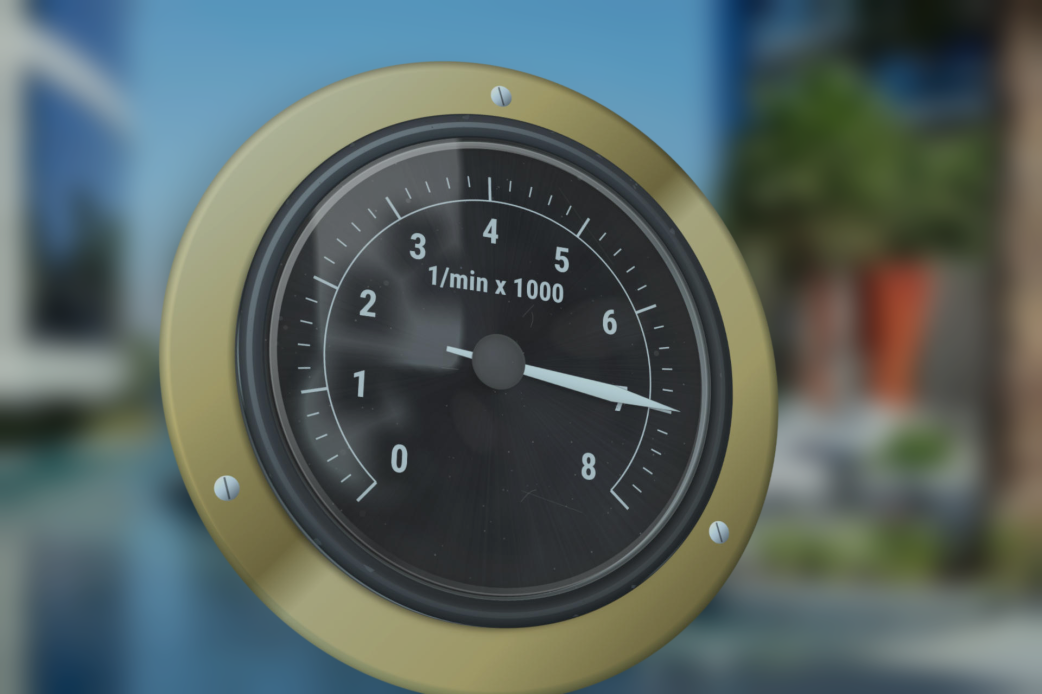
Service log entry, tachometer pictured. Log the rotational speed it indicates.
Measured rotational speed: 7000 rpm
